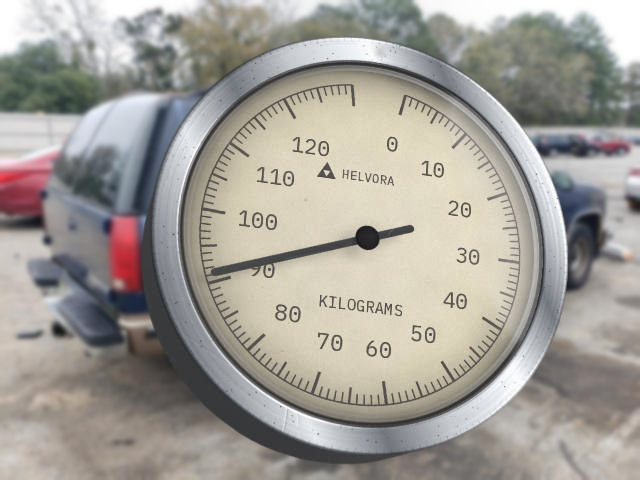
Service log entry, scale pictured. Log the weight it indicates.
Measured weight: 91 kg
